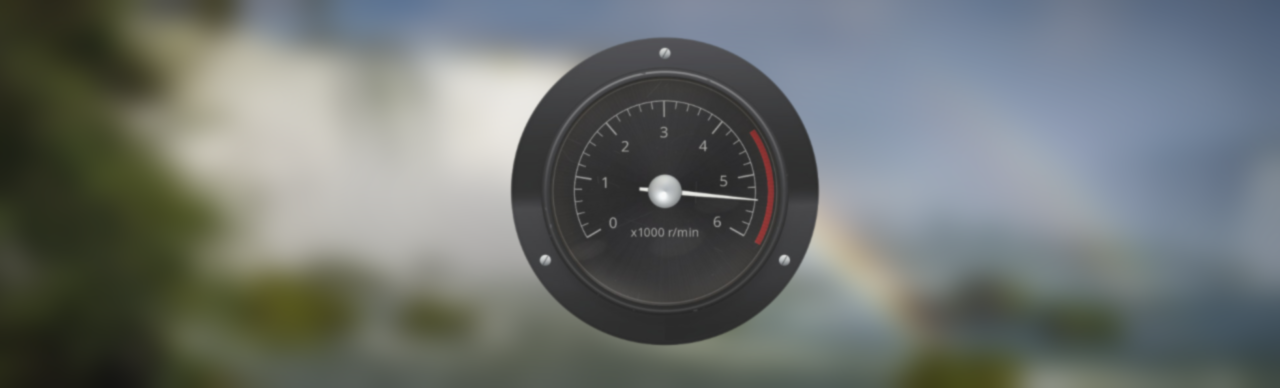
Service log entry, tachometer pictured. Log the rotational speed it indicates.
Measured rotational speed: 5400 rpm
